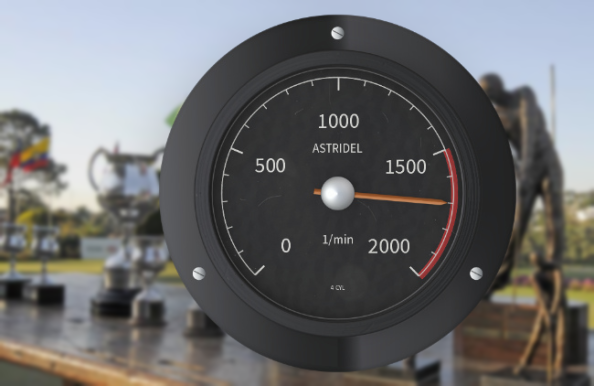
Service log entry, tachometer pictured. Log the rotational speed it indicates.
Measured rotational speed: 1700 rpm
